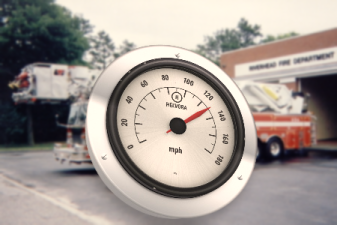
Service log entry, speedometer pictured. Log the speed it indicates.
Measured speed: 130 mph
